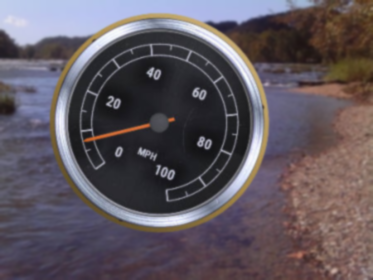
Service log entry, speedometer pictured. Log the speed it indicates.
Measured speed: 7.5 mph
